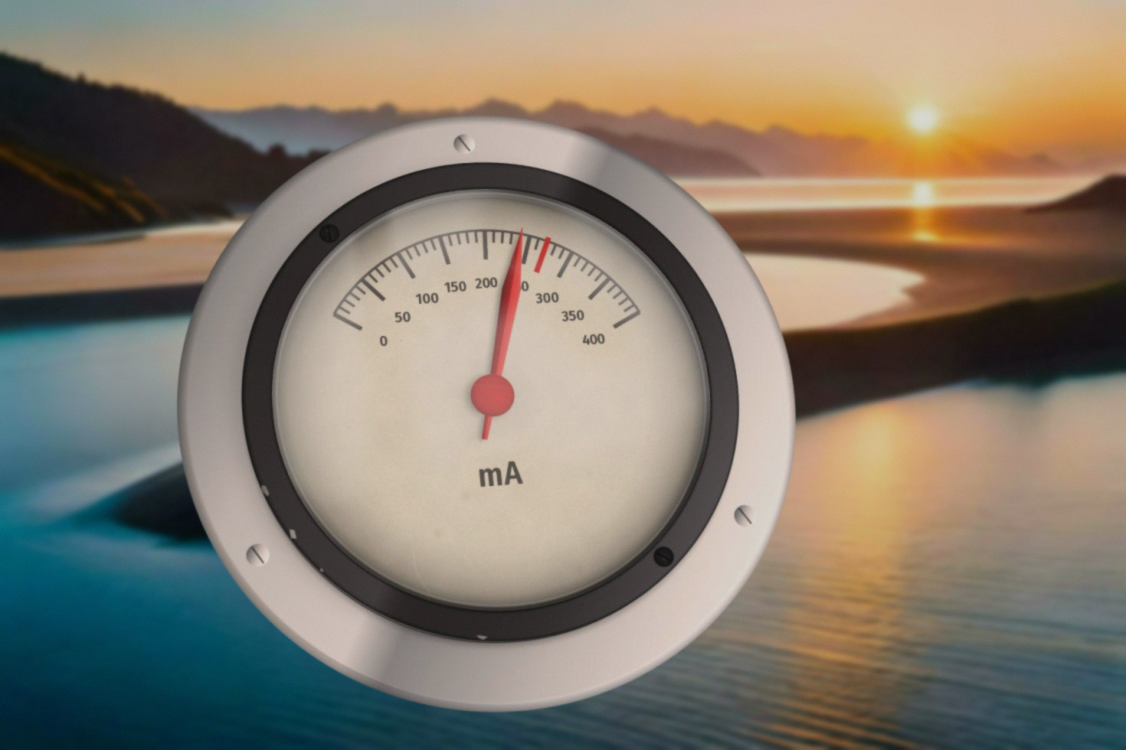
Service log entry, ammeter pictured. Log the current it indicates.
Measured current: 240 mA
